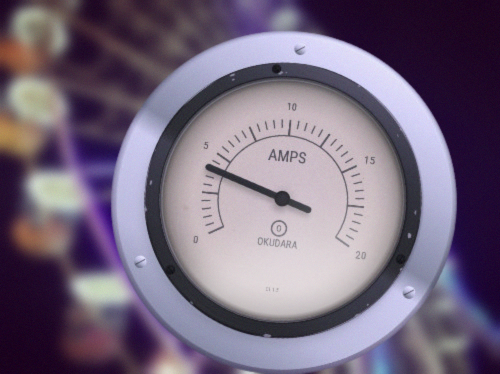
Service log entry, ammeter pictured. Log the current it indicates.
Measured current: 4 A
